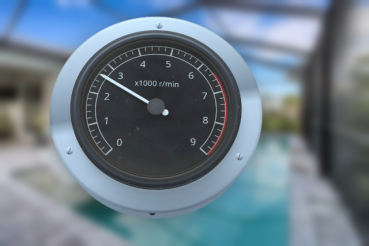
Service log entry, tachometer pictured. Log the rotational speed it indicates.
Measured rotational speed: 2600 rpm
